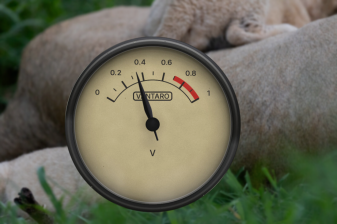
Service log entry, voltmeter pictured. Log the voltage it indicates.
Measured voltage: 0.35 V
